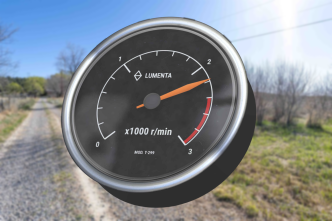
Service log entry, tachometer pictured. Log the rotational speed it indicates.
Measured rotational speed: 2200 rpm
